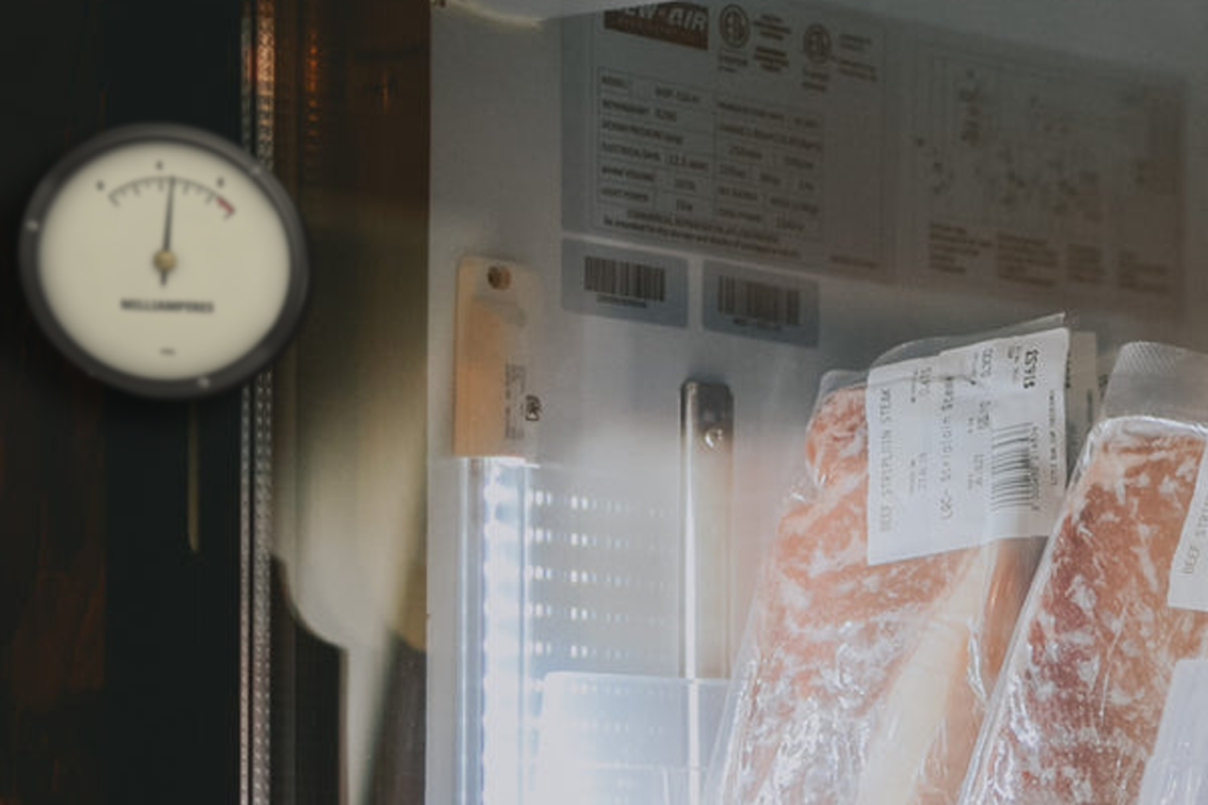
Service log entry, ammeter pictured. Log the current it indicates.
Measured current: 5 mA
